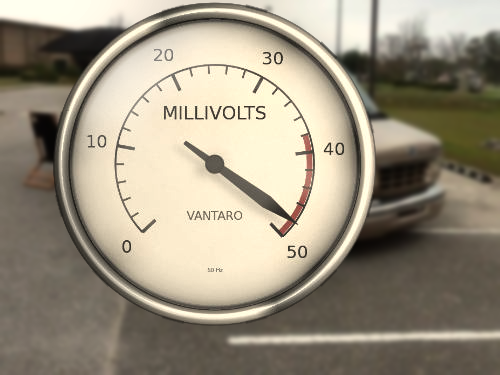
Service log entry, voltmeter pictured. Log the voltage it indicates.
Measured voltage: 48 mV
